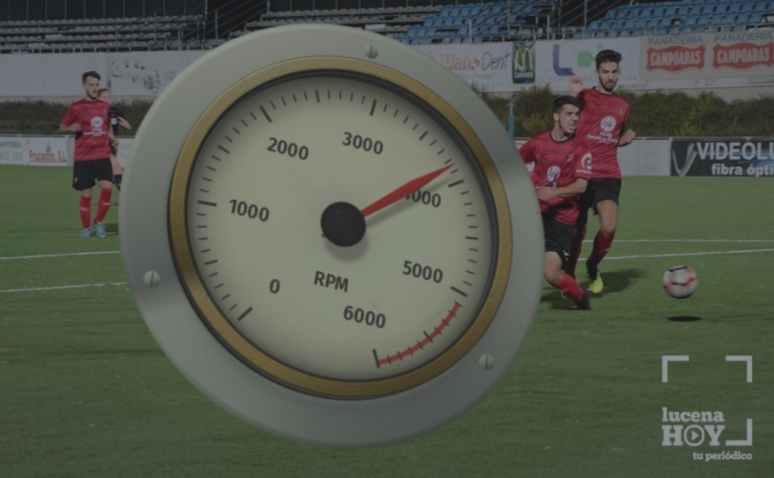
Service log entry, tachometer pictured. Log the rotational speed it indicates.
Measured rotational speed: 3850 rpm
